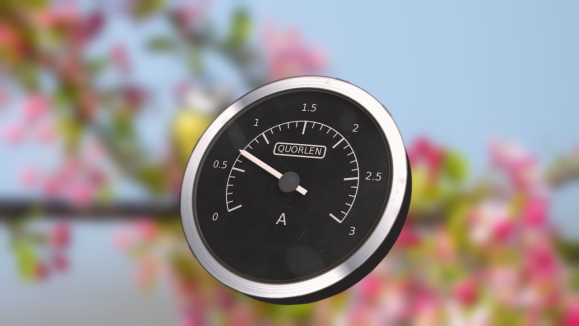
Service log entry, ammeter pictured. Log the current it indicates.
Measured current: 0.7 A
